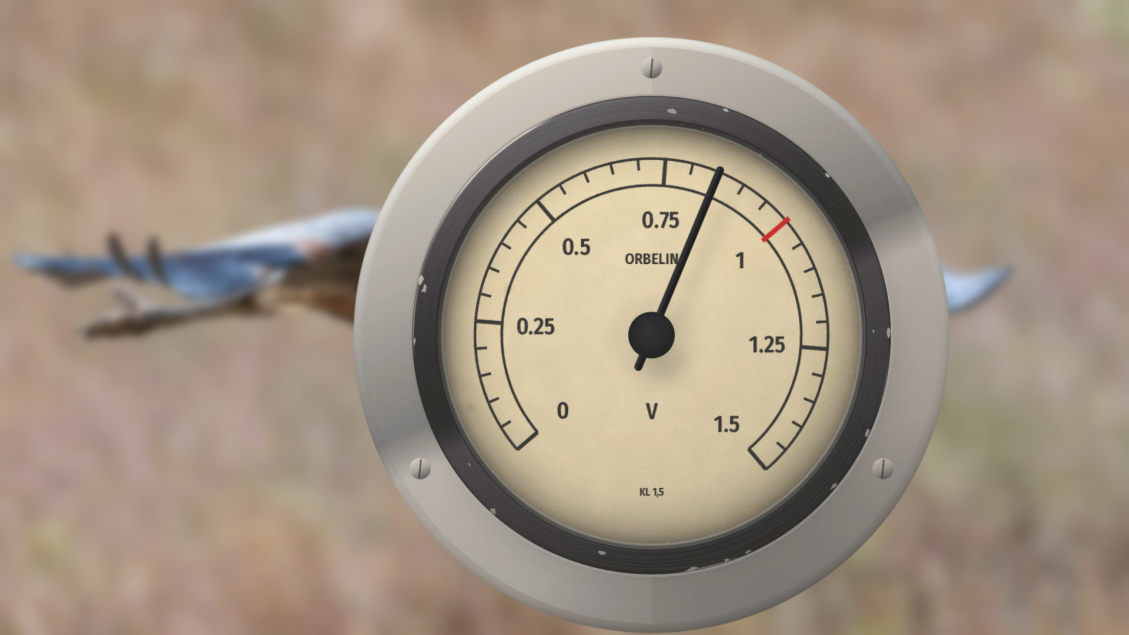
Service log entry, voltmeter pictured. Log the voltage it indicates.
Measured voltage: 0.85 V
